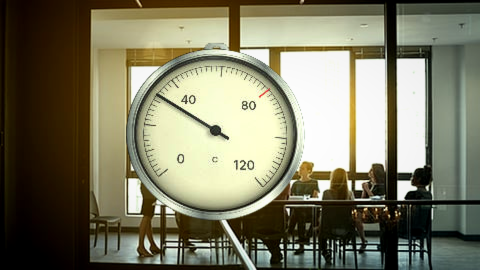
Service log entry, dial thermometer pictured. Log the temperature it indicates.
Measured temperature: 32 °C
